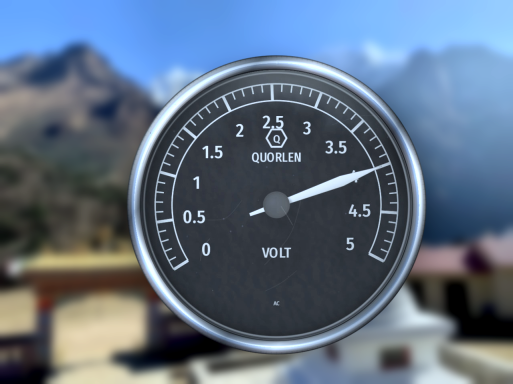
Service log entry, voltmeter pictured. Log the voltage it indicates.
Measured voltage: 4 V
